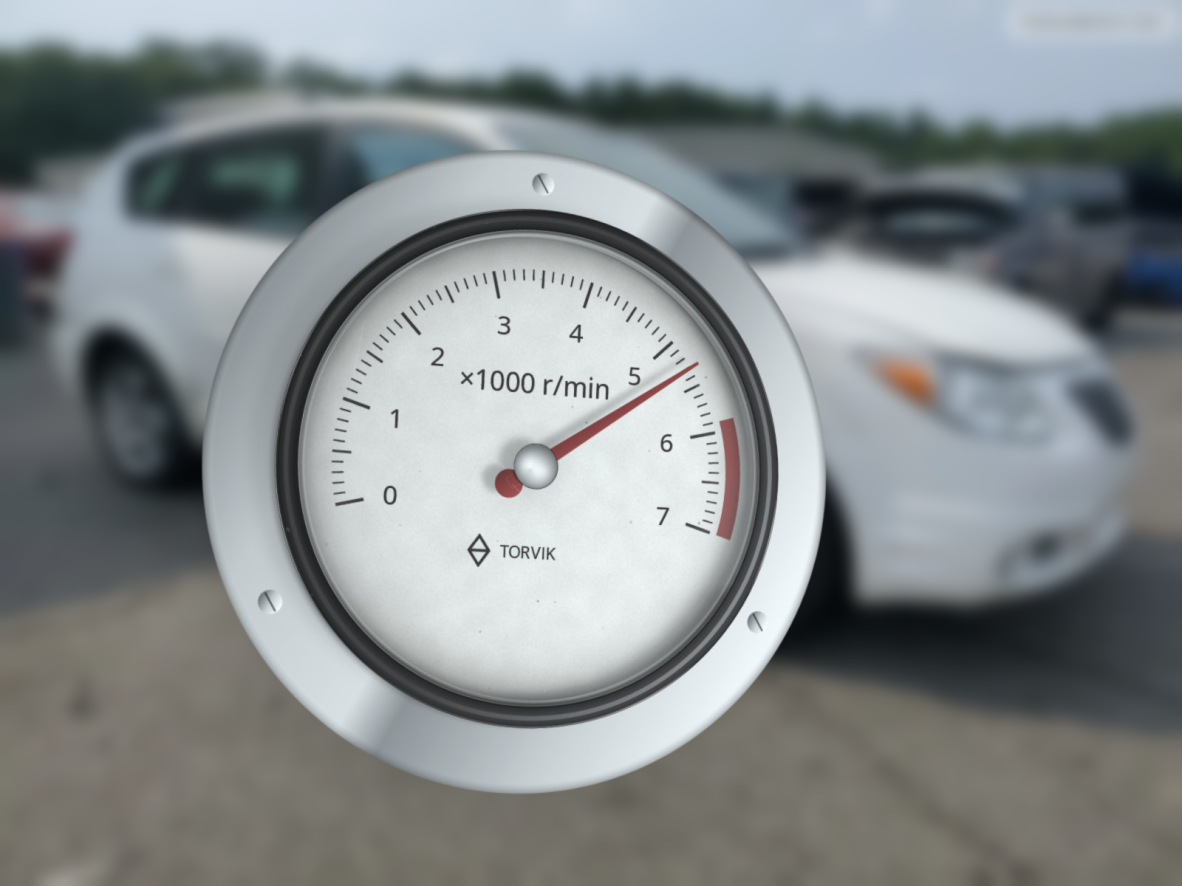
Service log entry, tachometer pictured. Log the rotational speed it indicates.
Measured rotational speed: 5300 rpm
